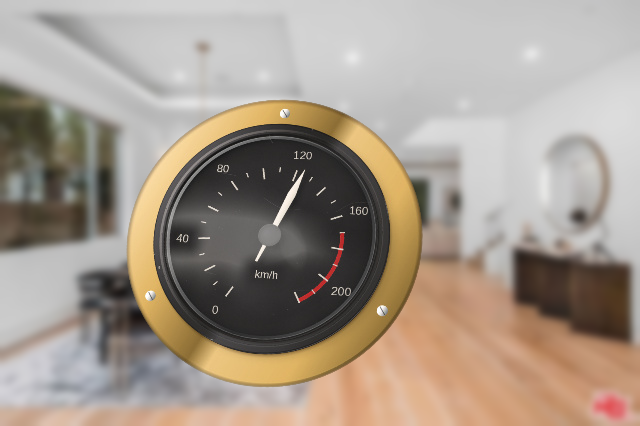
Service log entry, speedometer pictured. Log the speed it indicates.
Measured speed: 125 km/h
